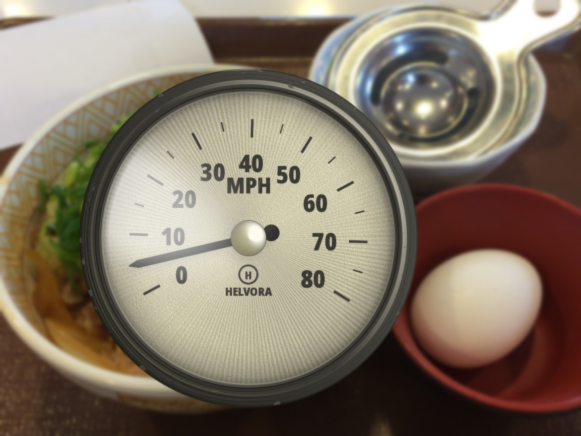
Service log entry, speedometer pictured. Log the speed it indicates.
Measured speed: 5 mph
